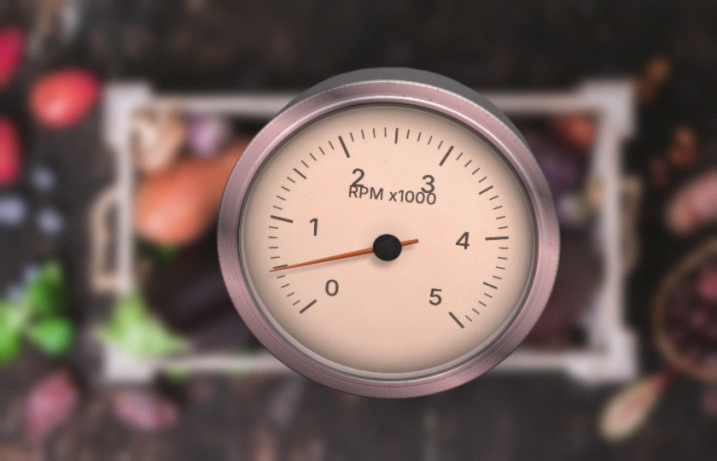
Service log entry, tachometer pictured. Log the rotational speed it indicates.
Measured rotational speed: 500 rpm
